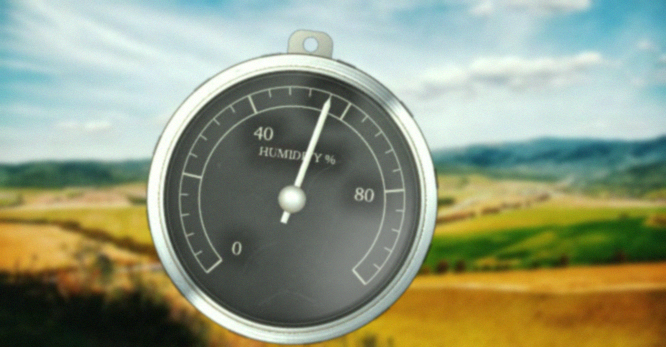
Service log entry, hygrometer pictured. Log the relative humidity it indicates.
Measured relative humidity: 56 %
